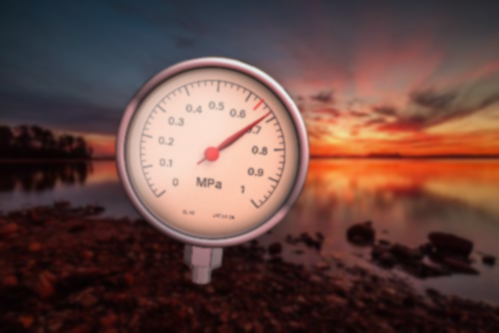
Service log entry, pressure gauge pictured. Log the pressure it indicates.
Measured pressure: 0.68 MPa
